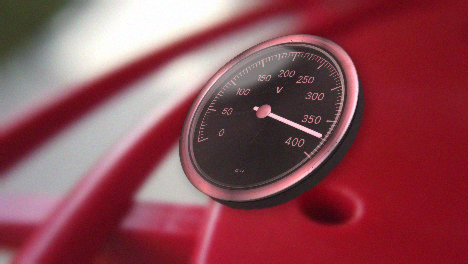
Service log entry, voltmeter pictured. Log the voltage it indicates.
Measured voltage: 375 V
